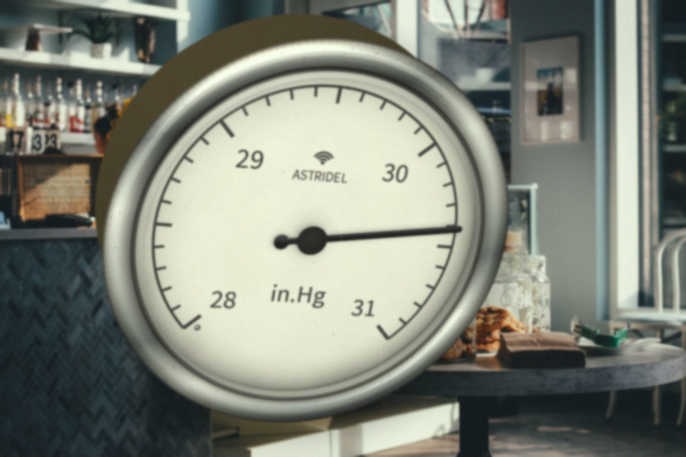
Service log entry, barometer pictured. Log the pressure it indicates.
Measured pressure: 30.4 inHg
